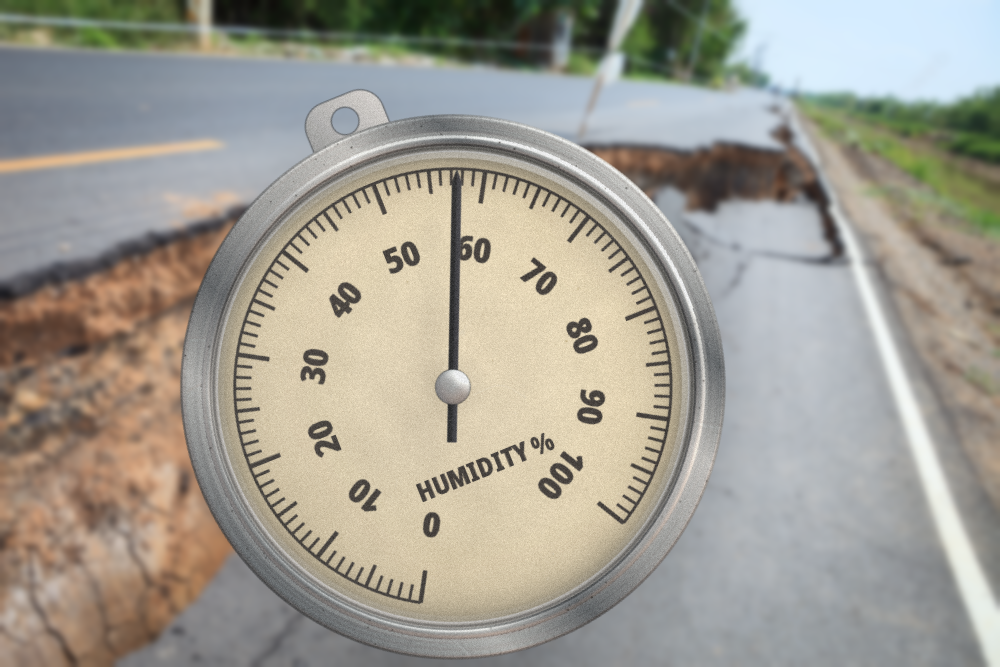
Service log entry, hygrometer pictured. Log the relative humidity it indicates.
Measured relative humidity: 57.5 %
